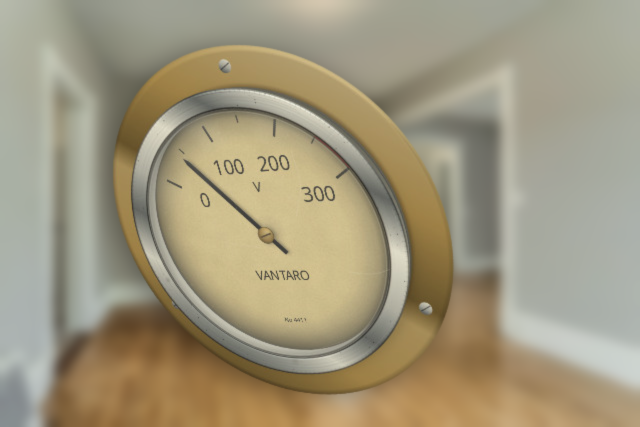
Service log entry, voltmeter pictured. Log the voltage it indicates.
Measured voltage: 50 V
